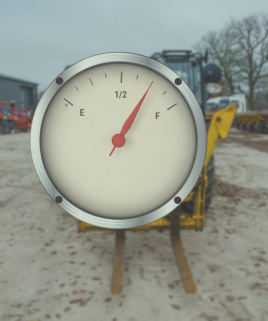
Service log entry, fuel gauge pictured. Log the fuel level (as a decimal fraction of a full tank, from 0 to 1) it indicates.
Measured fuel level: 0.75
